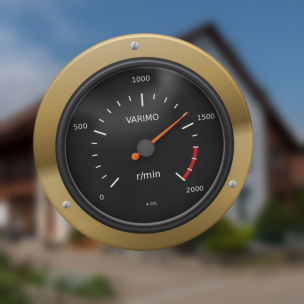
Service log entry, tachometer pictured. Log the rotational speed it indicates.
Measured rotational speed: 1400 rpm
